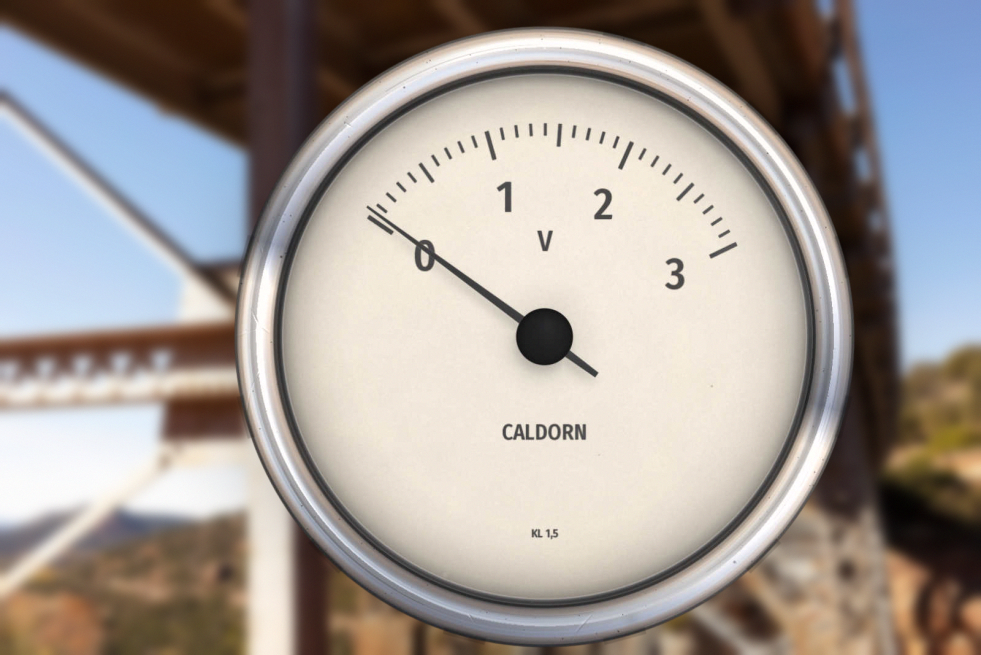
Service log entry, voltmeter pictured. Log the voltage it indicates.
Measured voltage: 0.05 V
